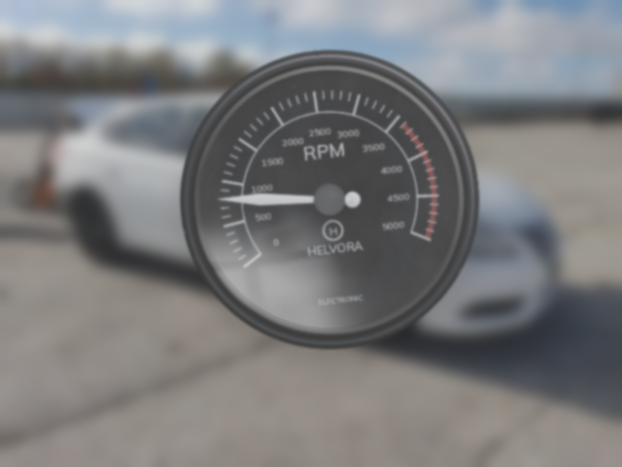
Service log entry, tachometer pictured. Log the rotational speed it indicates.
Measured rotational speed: 800 rpm
